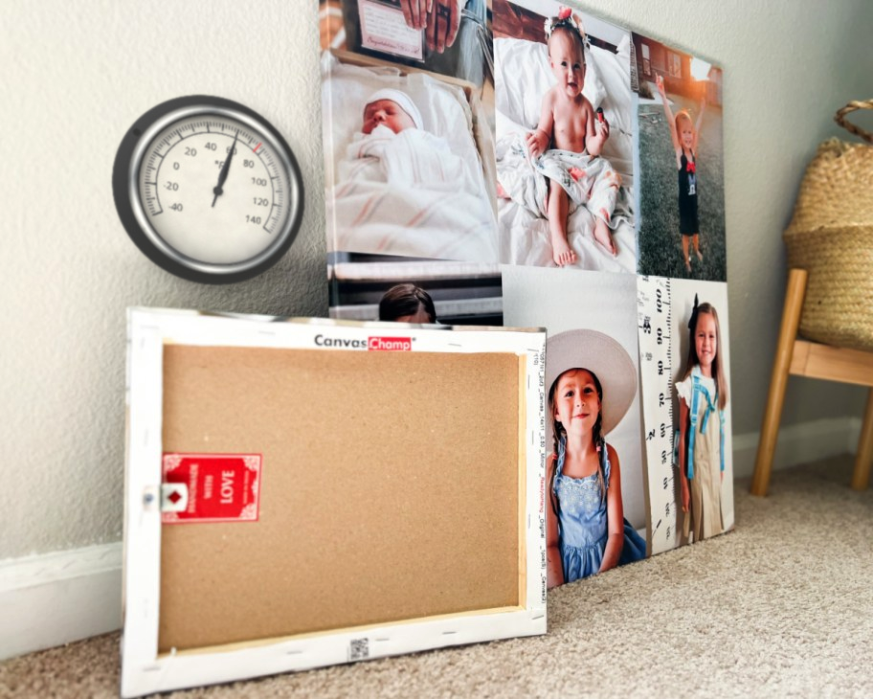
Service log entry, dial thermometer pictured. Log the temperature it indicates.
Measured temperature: 60 °F
